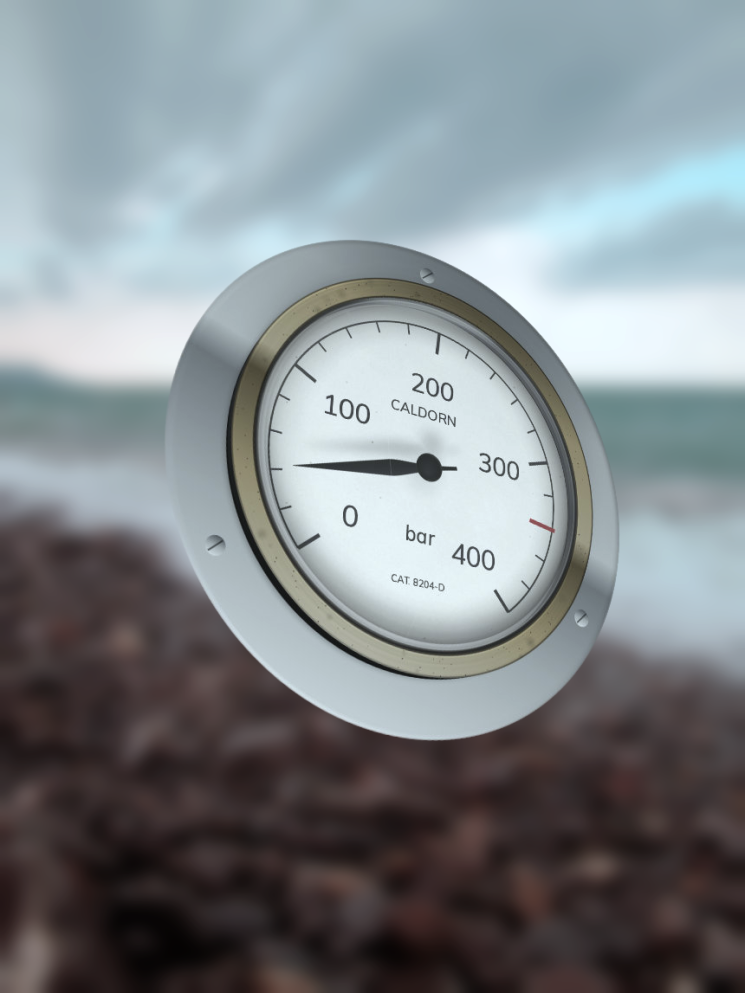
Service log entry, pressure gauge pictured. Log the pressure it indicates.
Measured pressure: 40 bar
